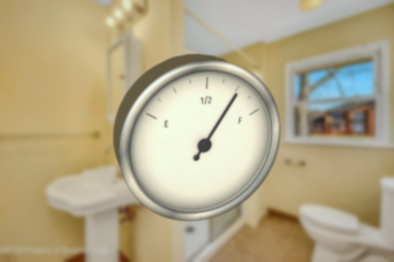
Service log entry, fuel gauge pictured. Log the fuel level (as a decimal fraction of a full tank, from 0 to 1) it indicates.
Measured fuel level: 0.75
